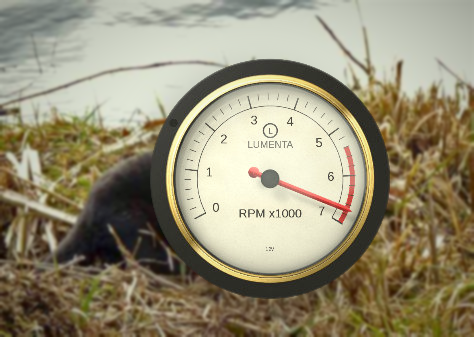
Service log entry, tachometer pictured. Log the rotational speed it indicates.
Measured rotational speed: 6700 rpm
